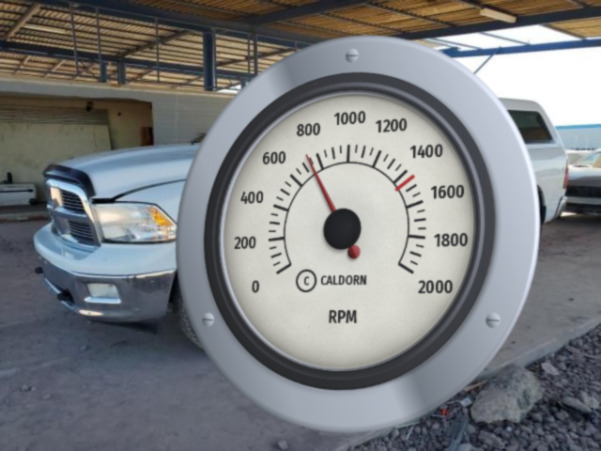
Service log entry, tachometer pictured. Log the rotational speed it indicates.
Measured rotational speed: 750 rpm
